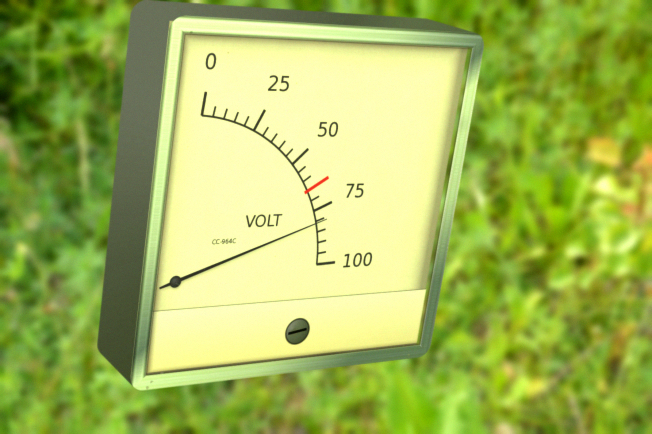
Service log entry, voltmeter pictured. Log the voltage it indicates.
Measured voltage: 80 V
